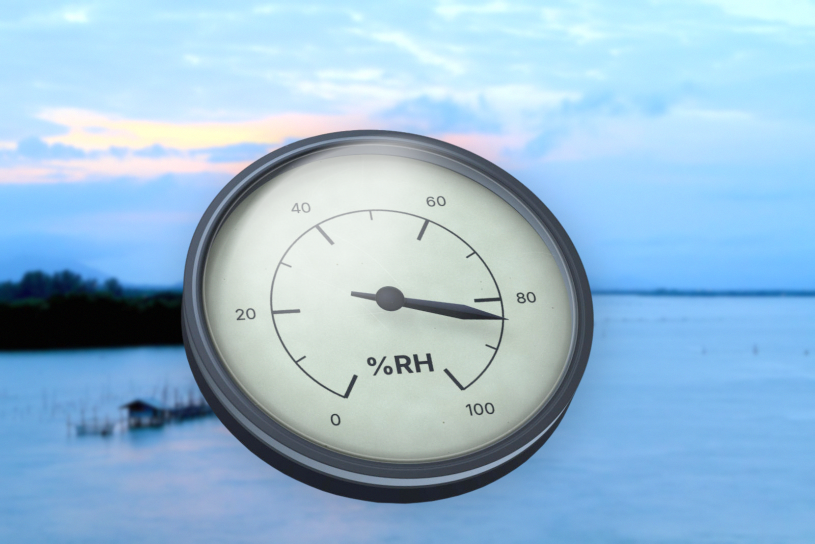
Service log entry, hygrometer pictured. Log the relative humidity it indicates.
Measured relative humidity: 85 %
